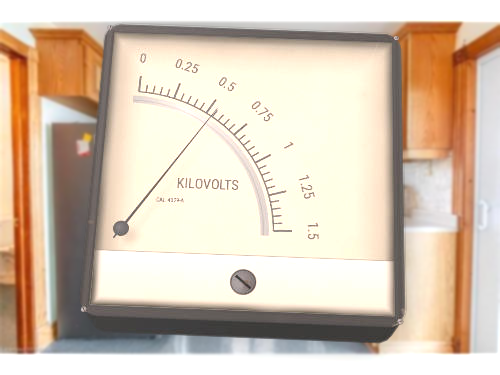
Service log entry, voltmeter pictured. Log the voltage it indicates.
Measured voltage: 0.55 kV
